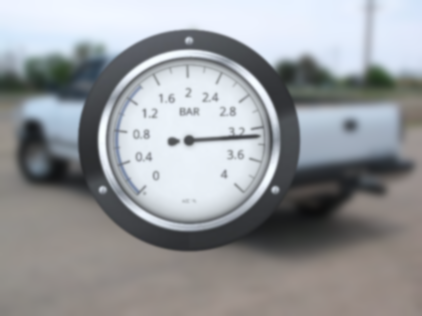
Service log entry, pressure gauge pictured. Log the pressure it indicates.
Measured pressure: 3.3 bar
